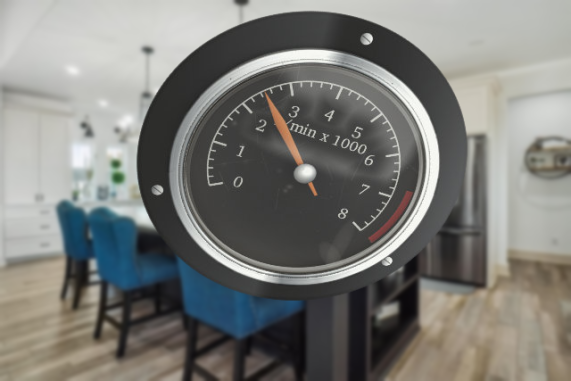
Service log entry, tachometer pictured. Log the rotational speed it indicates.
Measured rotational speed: 2500 rpm
